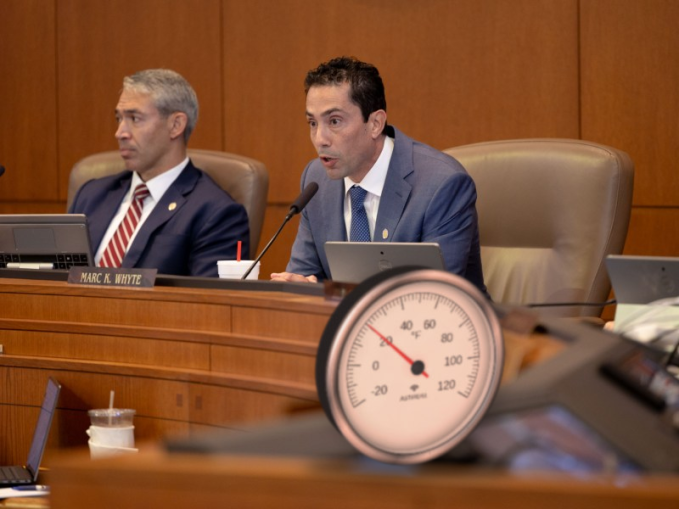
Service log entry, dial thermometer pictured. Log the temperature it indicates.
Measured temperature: 20 °F
